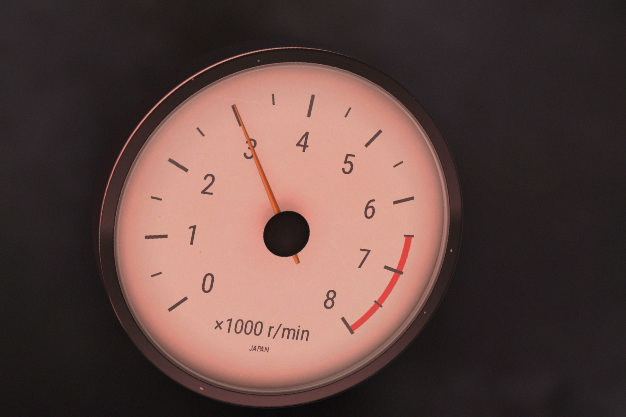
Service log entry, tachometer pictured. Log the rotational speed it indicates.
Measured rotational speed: 3000 rpm
